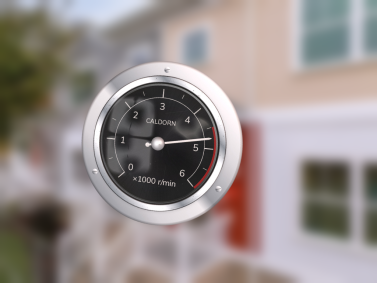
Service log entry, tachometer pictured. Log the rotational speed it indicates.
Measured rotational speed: 4750 rpm
